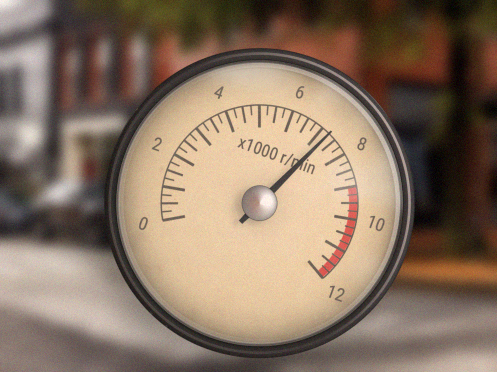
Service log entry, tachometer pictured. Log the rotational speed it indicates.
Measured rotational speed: 7250 rpm
